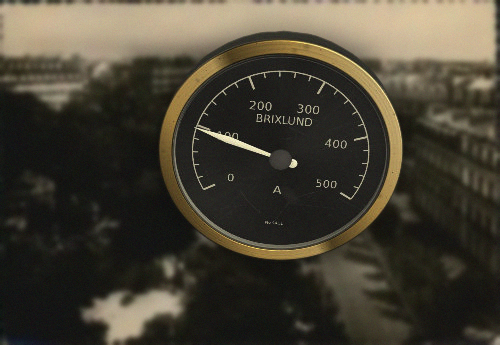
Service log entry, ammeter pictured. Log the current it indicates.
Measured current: 100 A
